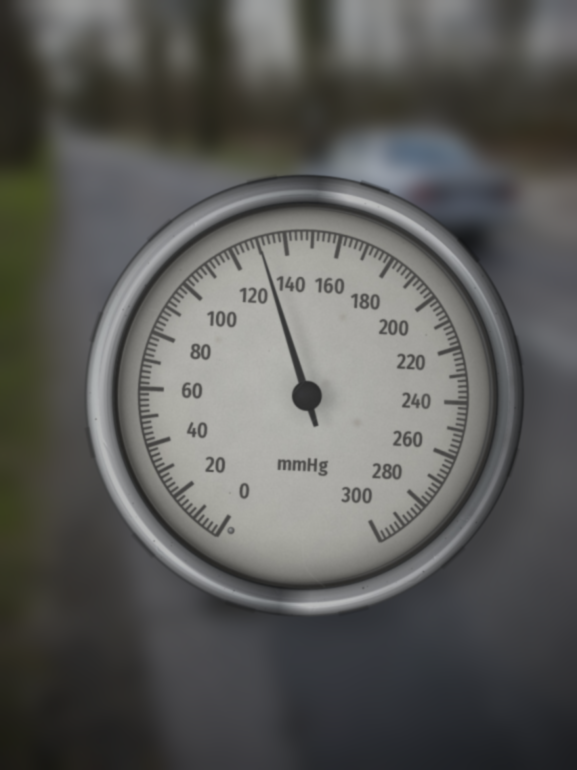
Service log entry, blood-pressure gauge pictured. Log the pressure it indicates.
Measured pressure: 130 mmHg
